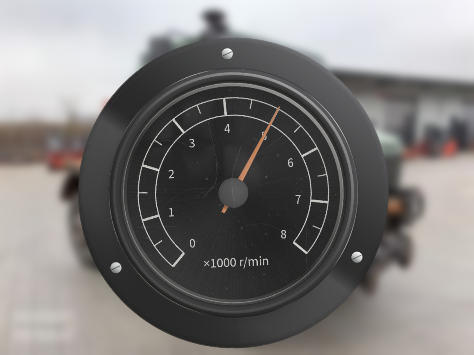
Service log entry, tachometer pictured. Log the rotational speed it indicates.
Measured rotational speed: 5000 rpm
